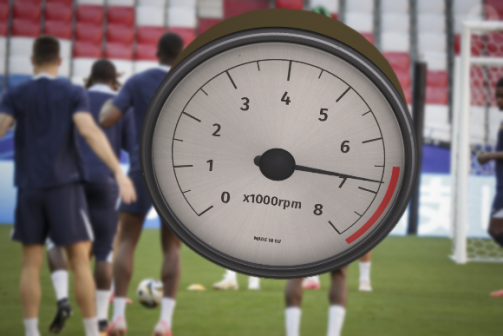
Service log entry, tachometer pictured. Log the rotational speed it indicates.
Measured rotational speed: 6750 rpm
